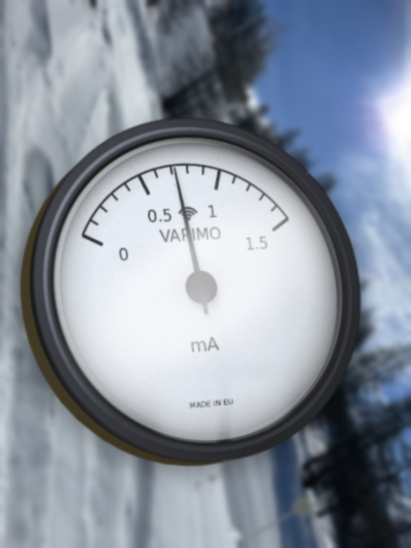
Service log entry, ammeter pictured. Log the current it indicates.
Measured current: 0.7 mA
